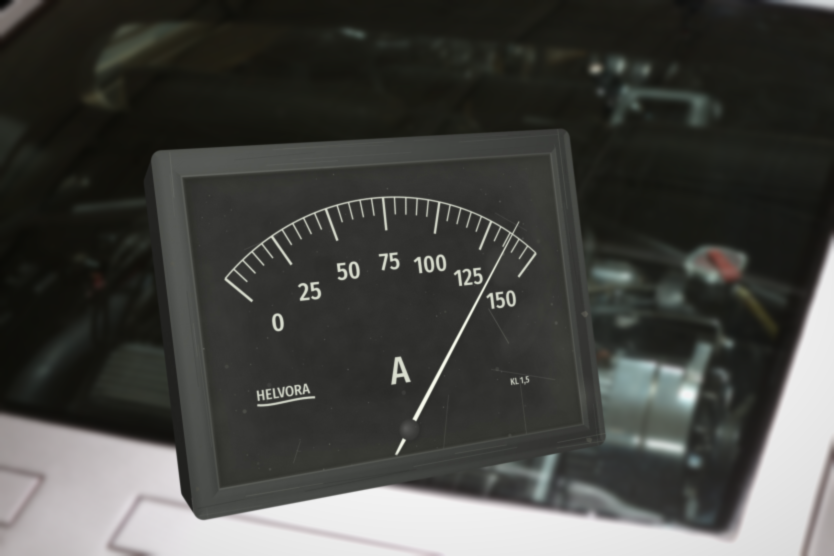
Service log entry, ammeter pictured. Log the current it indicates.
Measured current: 135 A
